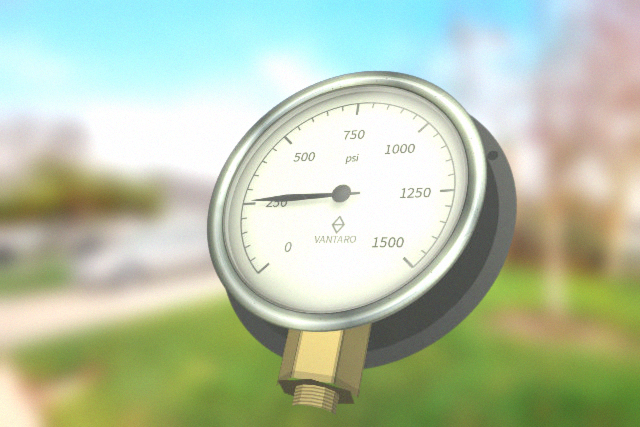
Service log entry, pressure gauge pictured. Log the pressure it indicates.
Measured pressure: 250 psi
